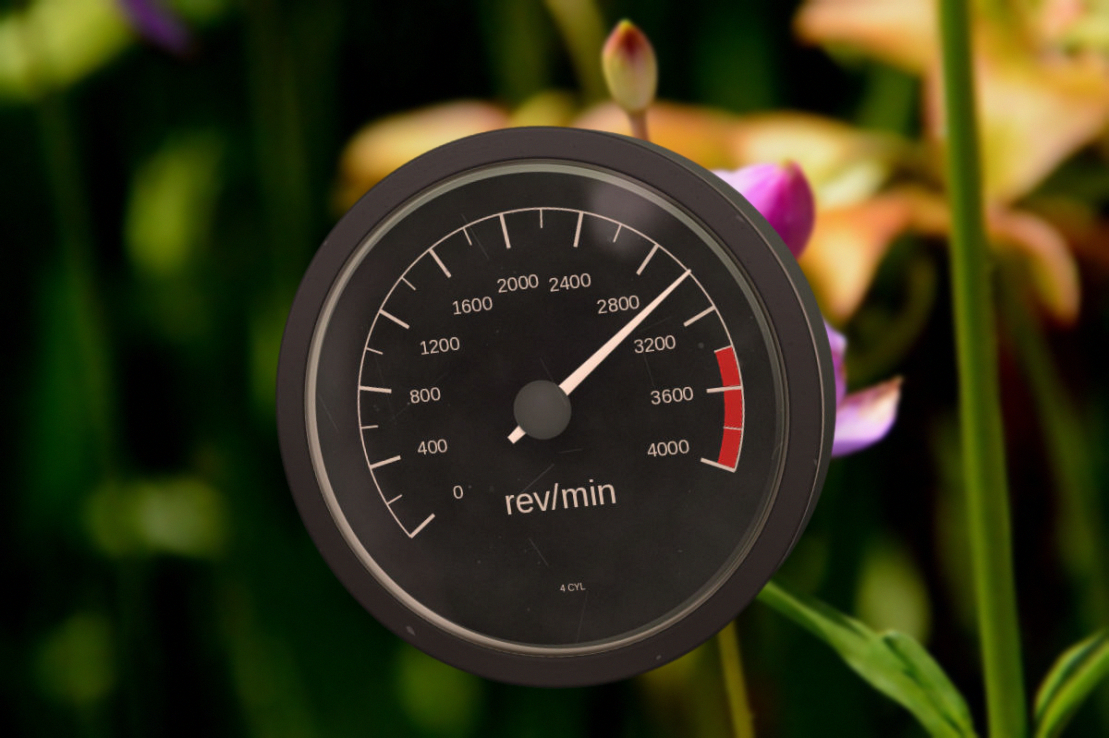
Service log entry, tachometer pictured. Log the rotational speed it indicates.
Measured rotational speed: 3000 rpm
